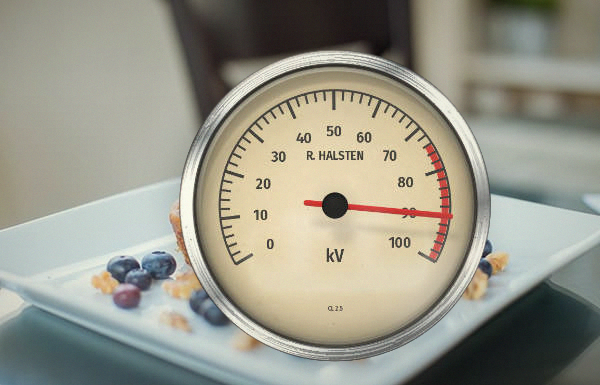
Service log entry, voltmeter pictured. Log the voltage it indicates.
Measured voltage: 90 kV
